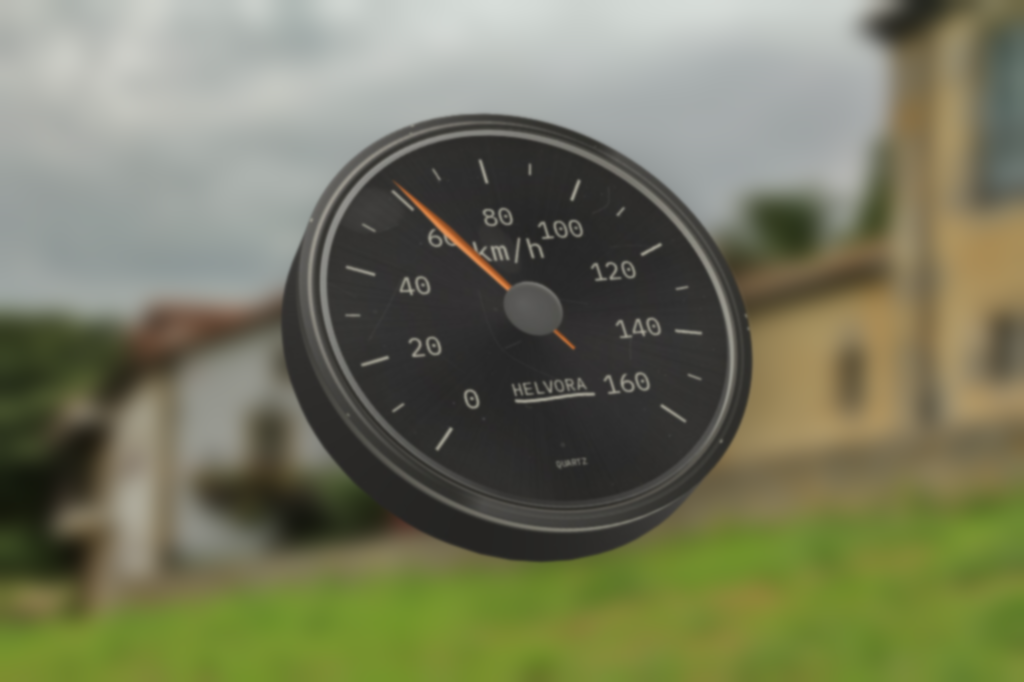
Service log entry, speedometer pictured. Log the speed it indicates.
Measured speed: 60 km/h
